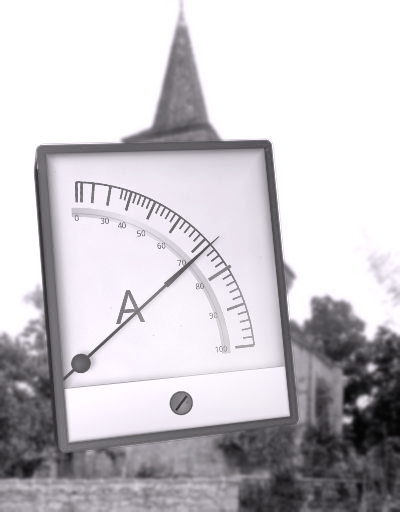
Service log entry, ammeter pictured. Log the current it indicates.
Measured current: 72 A
